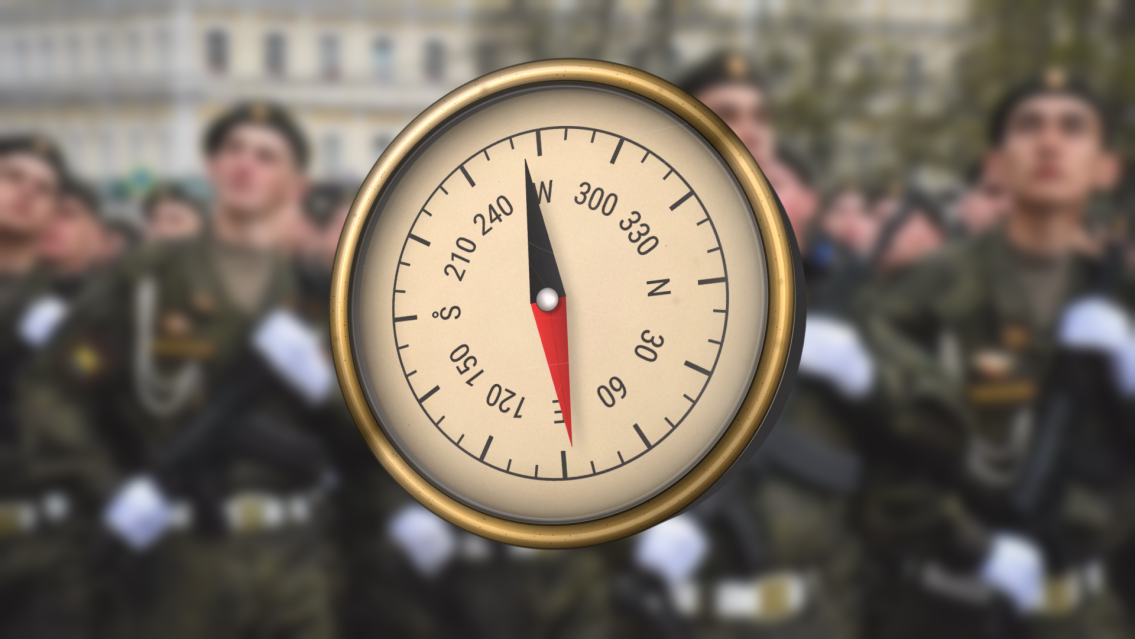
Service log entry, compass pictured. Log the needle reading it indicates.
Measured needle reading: 85 °
